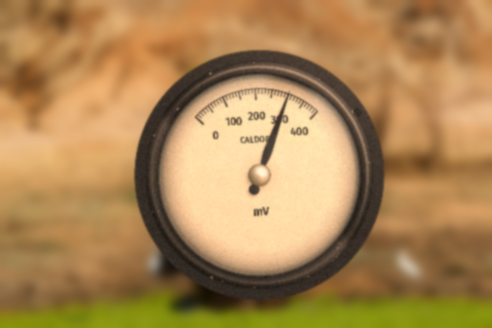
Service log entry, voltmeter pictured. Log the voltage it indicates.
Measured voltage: 300 mV
